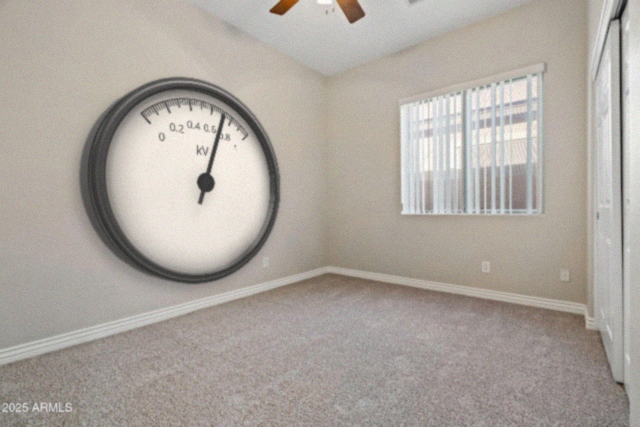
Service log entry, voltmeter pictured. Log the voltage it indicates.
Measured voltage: 0.7 kV
